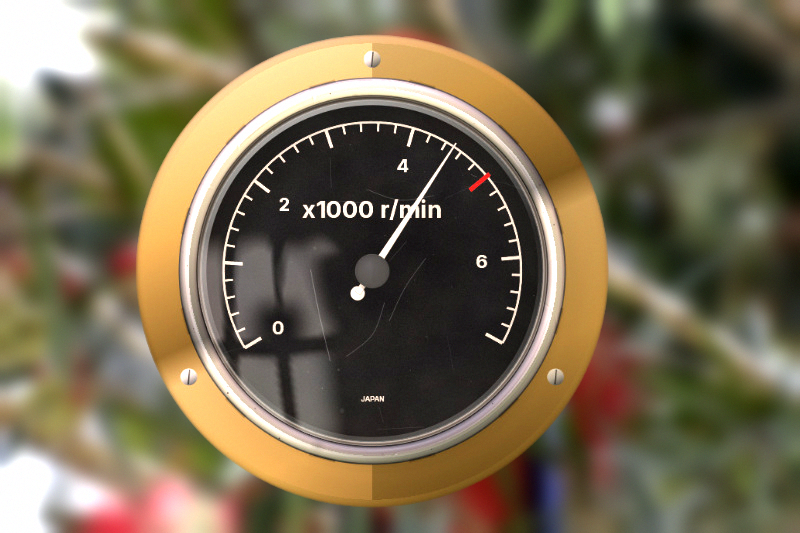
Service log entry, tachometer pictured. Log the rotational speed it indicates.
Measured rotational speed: 4500 rpm
